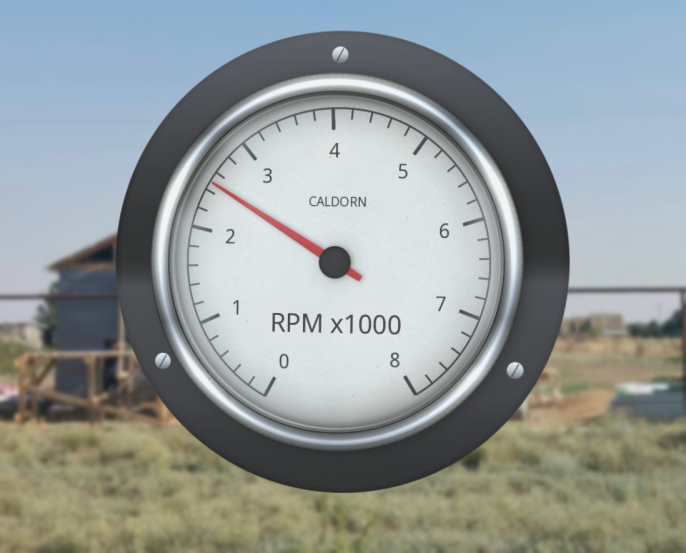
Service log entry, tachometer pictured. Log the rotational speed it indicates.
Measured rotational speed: 2500 rpm
